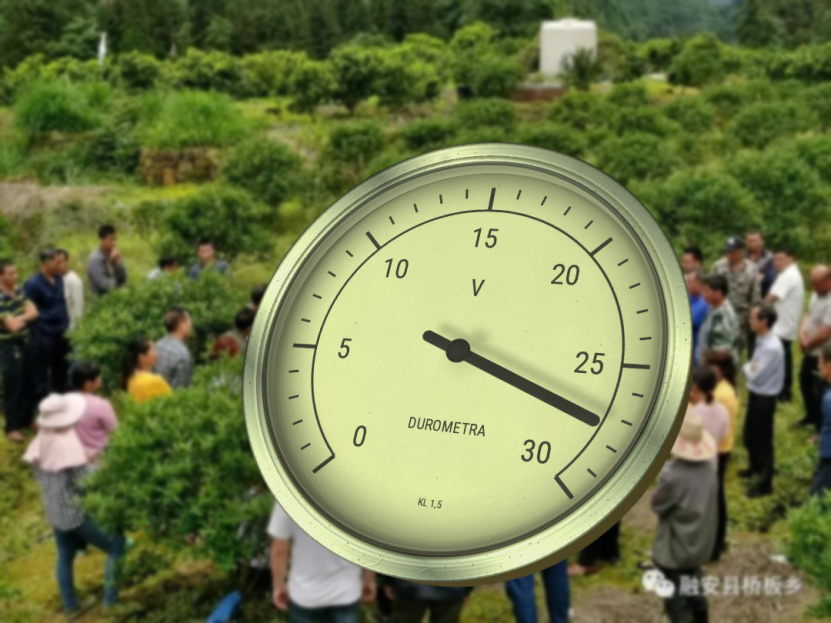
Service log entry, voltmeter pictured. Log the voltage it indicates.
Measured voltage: 27.5 V
